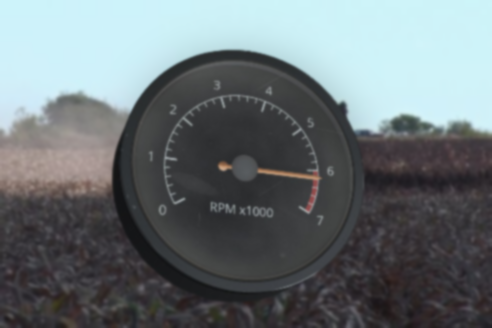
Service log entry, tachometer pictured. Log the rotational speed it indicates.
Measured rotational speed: 6200 rpm
